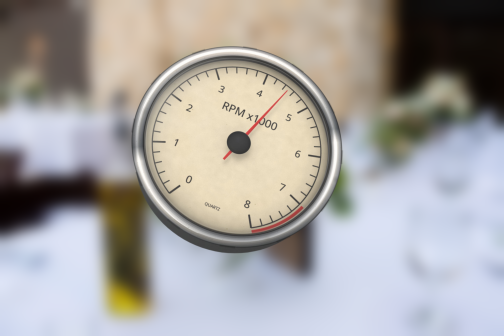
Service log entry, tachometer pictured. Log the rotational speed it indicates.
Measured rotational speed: 4500 rpm
